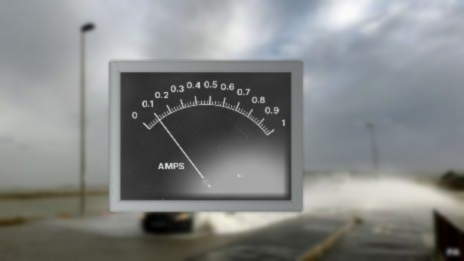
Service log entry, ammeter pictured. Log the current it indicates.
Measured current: 0.1 A
